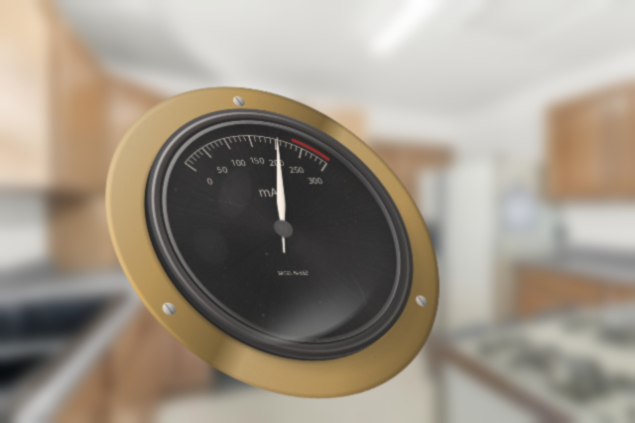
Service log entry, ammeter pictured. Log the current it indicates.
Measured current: 200 mA
